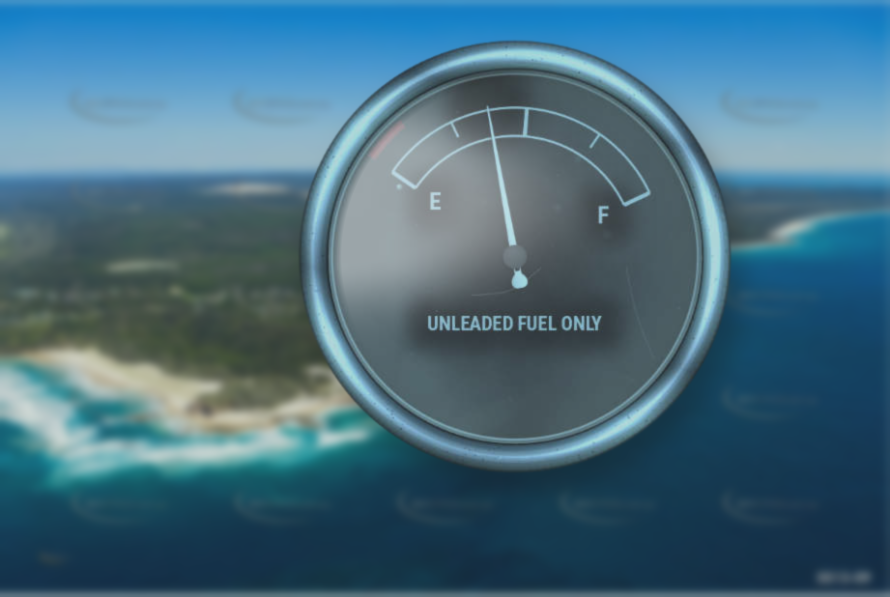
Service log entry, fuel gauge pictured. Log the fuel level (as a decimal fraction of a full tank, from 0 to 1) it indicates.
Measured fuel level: 0.375
